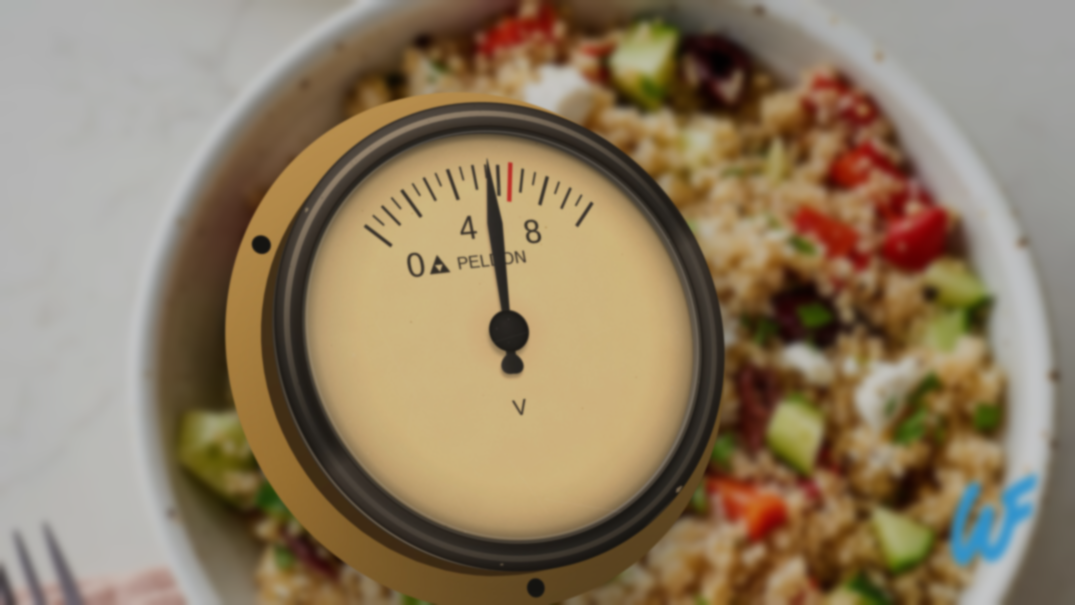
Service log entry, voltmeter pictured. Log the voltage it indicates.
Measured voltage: 5.5 V
